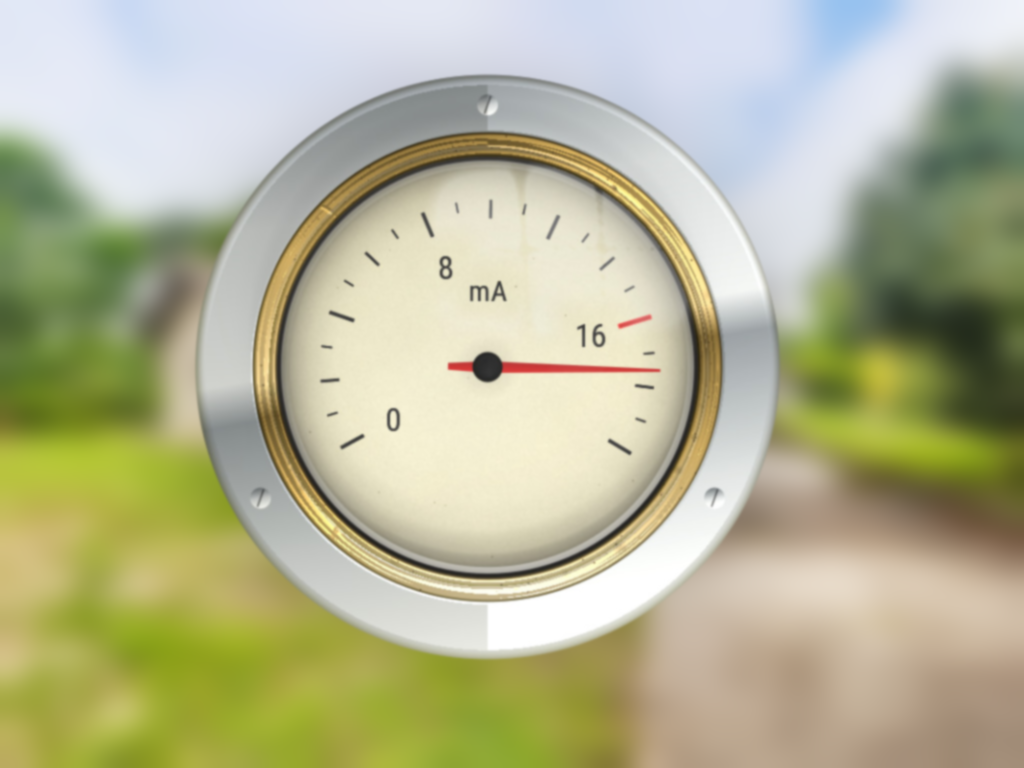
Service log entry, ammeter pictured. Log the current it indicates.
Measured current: 17.5 mA
